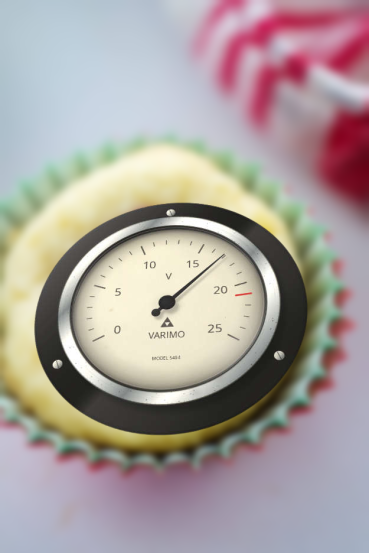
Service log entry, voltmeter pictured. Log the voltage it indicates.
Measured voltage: 17 V
